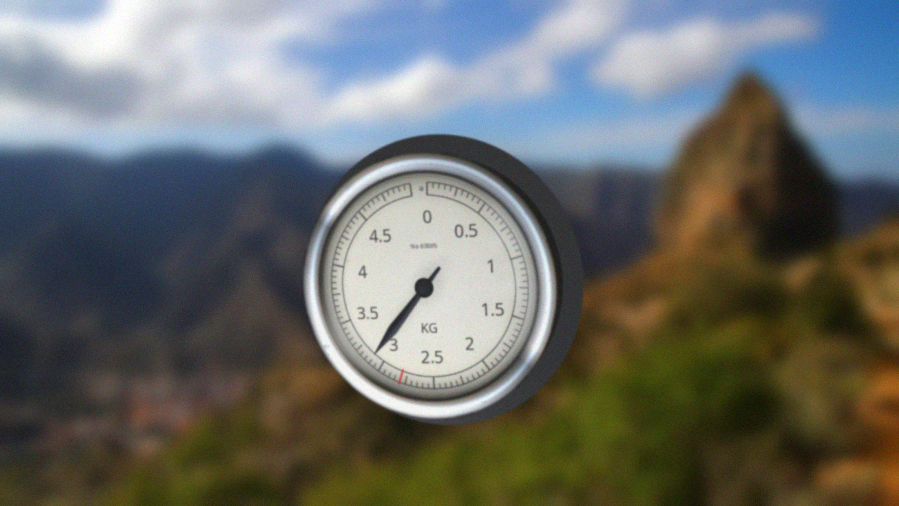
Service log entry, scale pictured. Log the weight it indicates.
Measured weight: 3.1 kg
